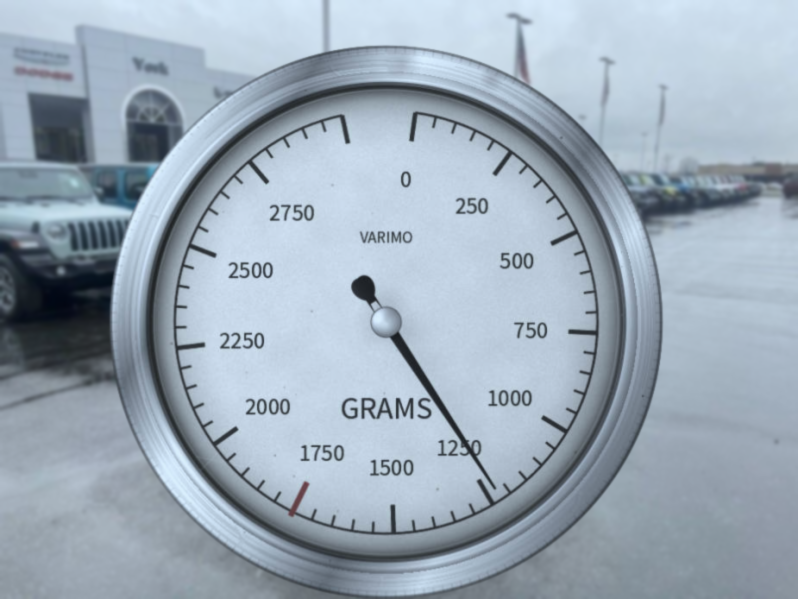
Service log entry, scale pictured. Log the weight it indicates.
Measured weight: 1225 g
